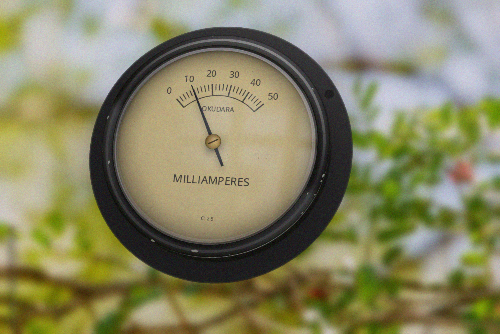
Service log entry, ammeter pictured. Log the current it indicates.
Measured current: 10 mA
